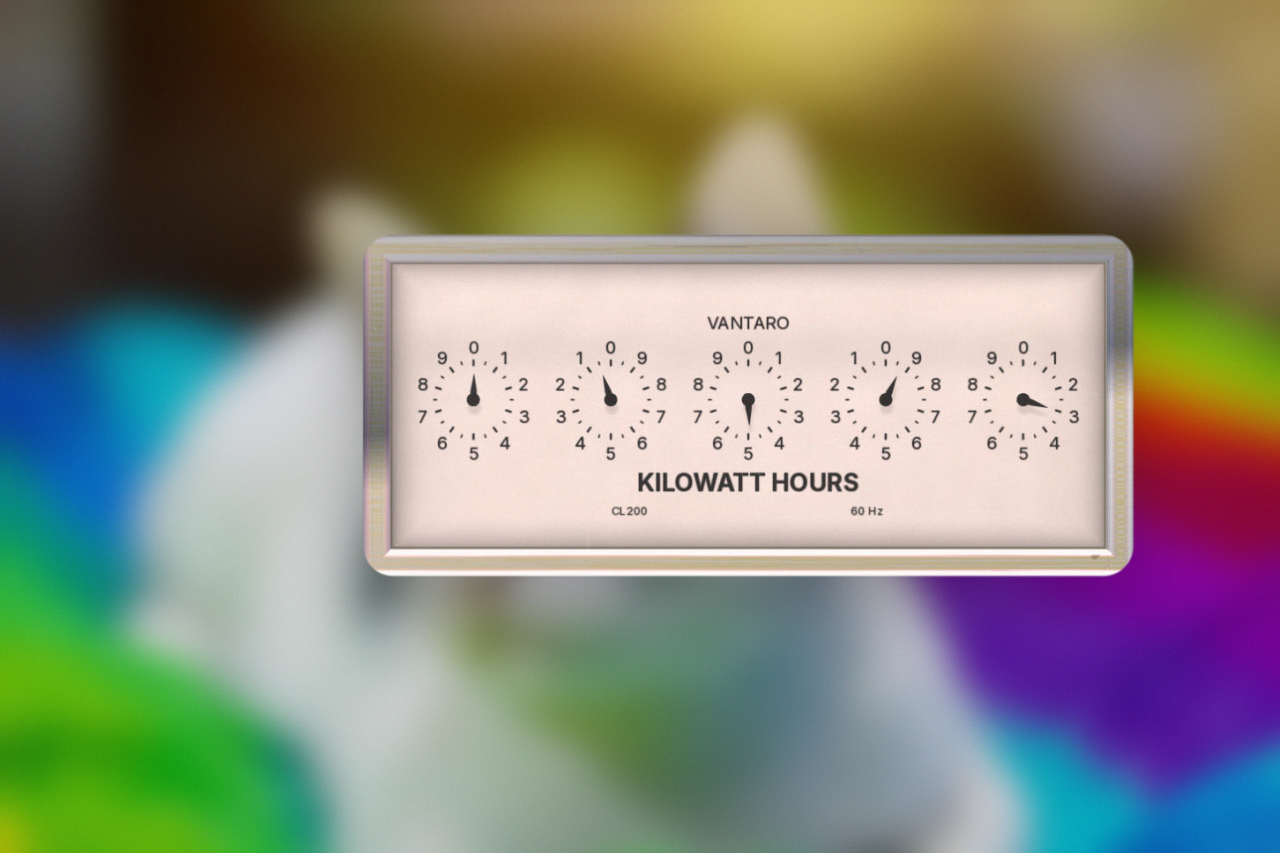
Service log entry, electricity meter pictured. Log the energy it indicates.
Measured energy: 493 kWh
